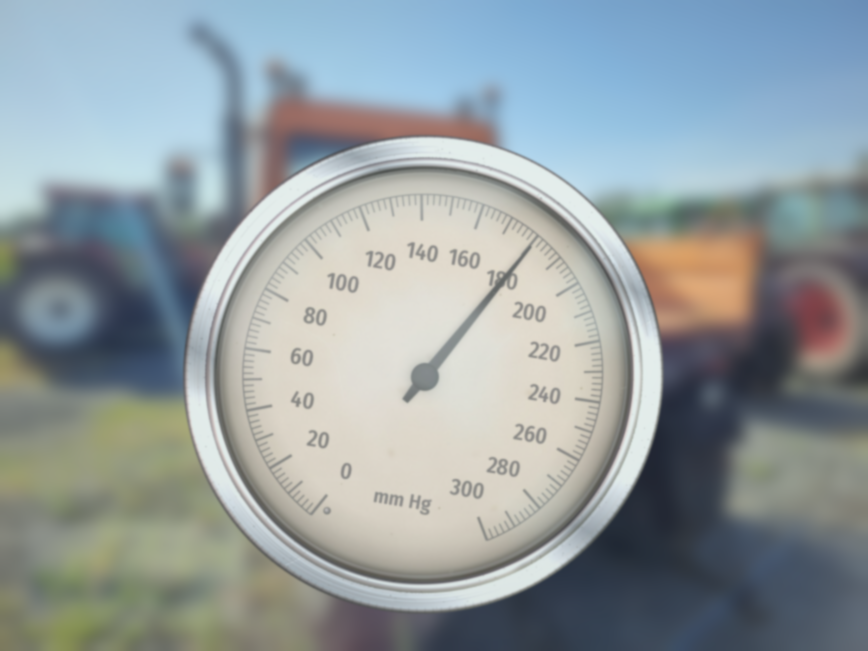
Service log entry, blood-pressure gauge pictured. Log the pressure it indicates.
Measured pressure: 180 mmHg
